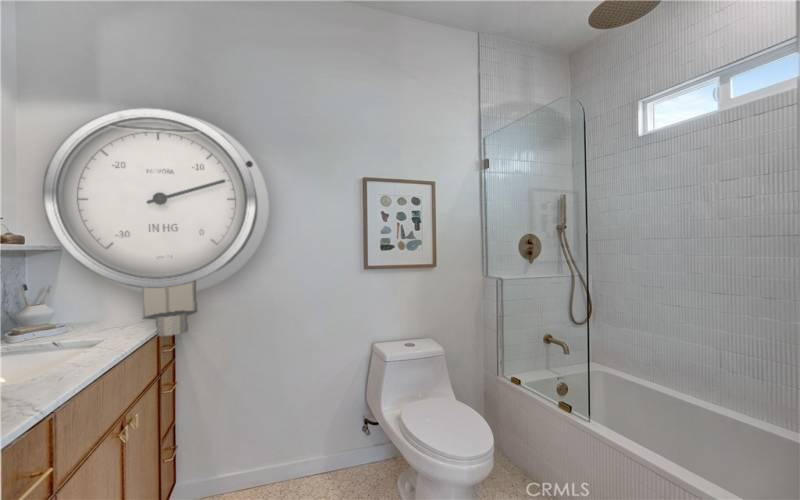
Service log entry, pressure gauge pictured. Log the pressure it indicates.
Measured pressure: -7 inHg
